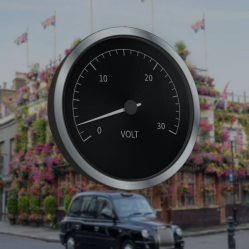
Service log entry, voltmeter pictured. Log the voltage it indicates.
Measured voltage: 2 V
